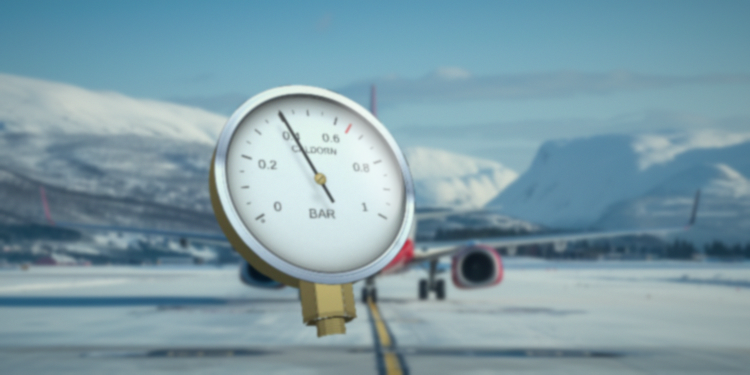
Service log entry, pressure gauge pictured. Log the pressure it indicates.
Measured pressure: 0.4 bar
